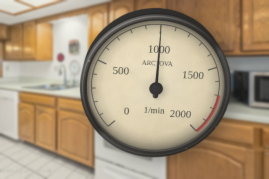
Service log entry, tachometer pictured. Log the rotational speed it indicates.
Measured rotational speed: 1000 rpm
